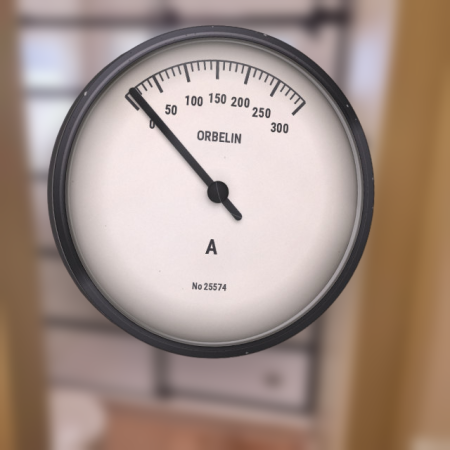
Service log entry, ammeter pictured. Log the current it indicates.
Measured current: 10 A
